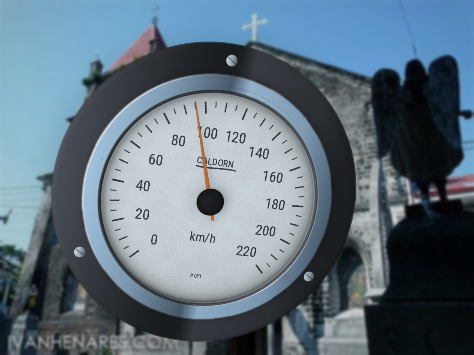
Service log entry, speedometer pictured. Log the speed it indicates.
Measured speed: 95 km/h
